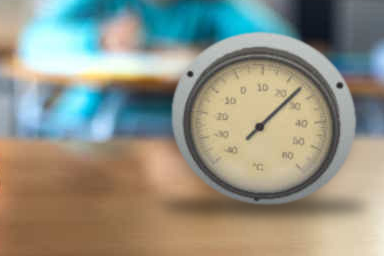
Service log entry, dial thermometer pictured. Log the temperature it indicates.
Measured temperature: 25 °C
